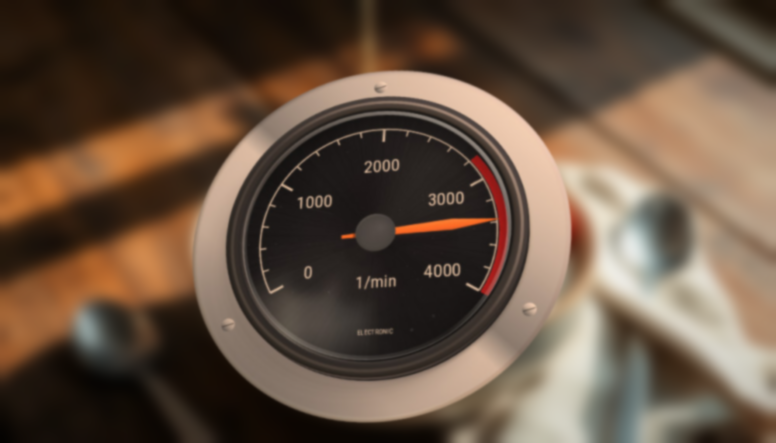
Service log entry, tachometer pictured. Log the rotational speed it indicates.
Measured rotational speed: 3400 rpm
